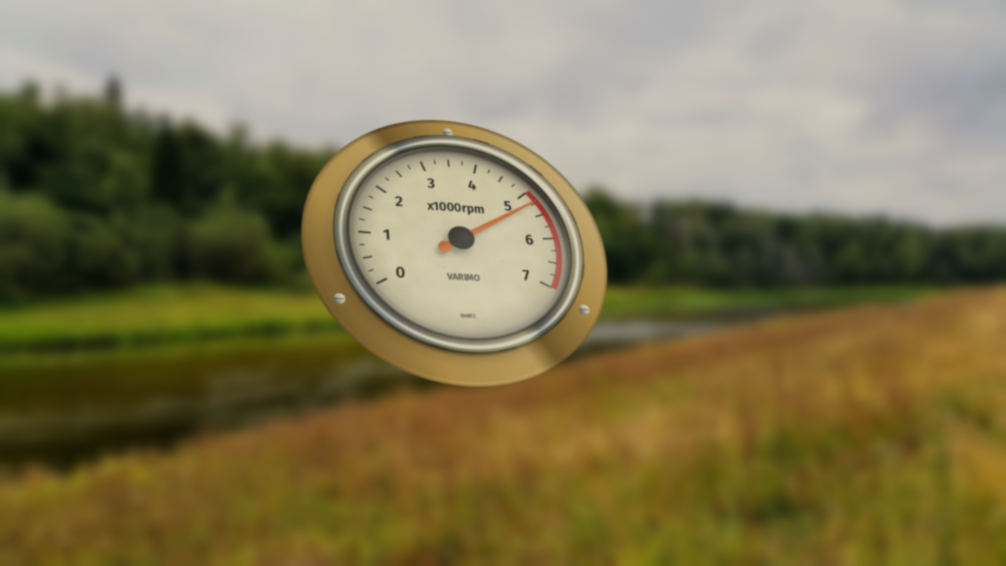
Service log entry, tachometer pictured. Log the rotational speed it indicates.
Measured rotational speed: 5250 rpm
